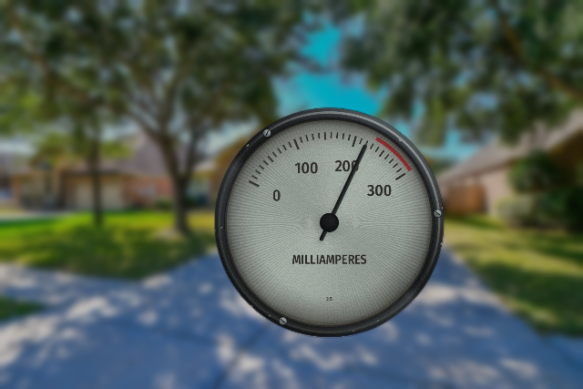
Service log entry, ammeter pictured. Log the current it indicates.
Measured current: 220 mA
